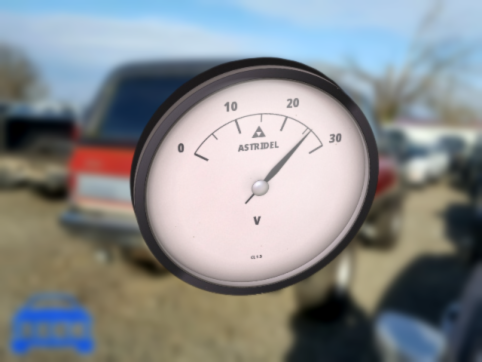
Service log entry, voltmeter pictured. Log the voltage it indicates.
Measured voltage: 25 V
